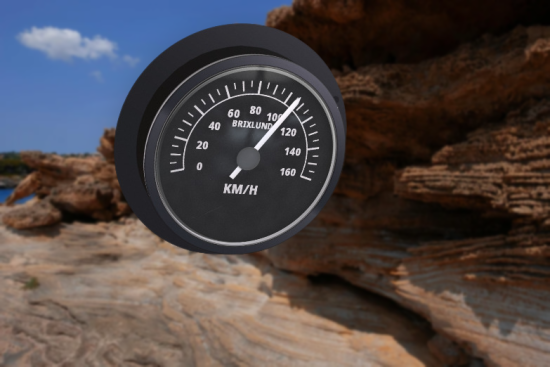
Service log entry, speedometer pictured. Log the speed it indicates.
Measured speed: 105 km/h
